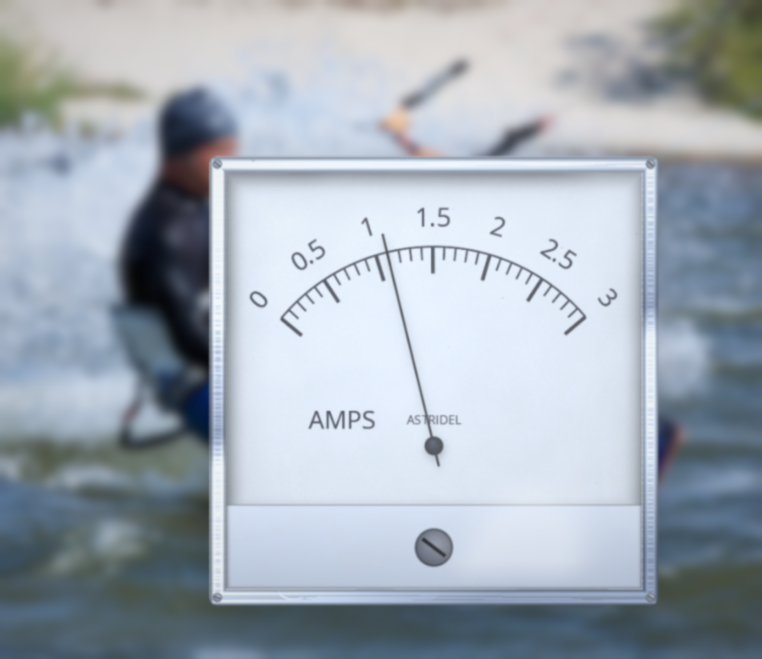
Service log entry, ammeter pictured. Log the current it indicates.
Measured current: 1.1 A
